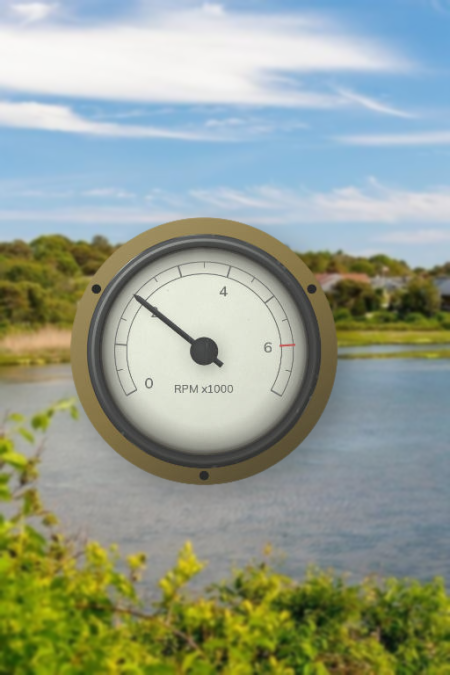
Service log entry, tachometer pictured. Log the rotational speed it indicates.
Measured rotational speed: 2000 rpm
